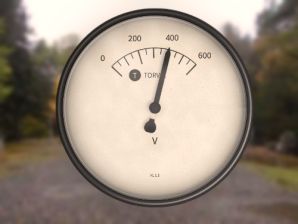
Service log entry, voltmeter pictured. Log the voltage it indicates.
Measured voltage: 400 V
